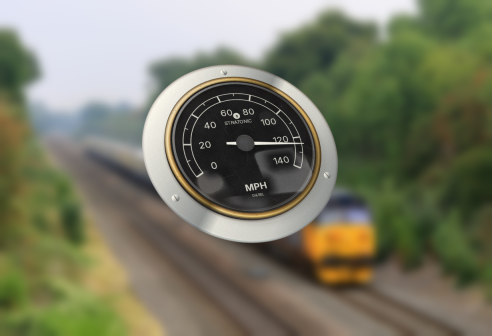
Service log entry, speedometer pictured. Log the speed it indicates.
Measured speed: 125 mph
